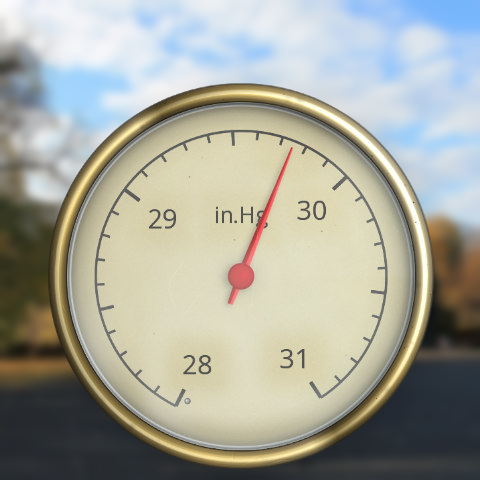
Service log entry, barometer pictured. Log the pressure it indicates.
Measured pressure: 29.75 inHg
